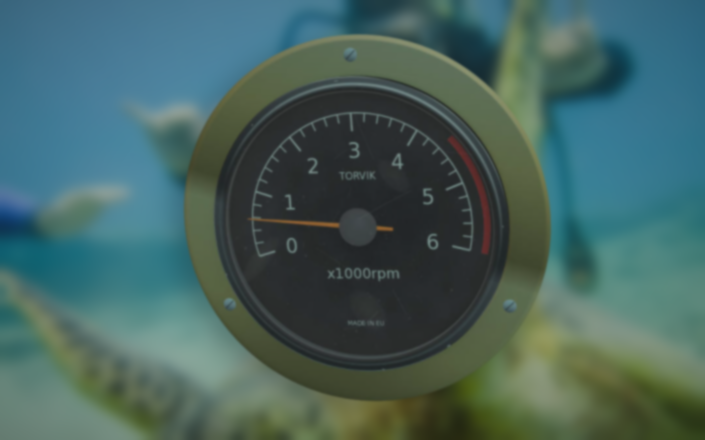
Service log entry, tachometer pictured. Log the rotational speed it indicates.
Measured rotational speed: 600 rpm
